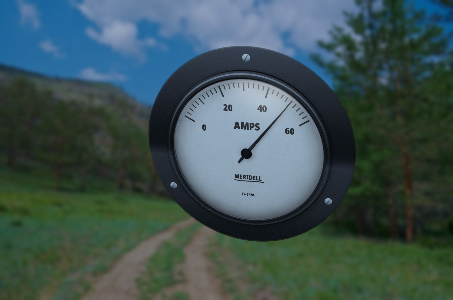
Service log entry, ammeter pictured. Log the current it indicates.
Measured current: 50 A
